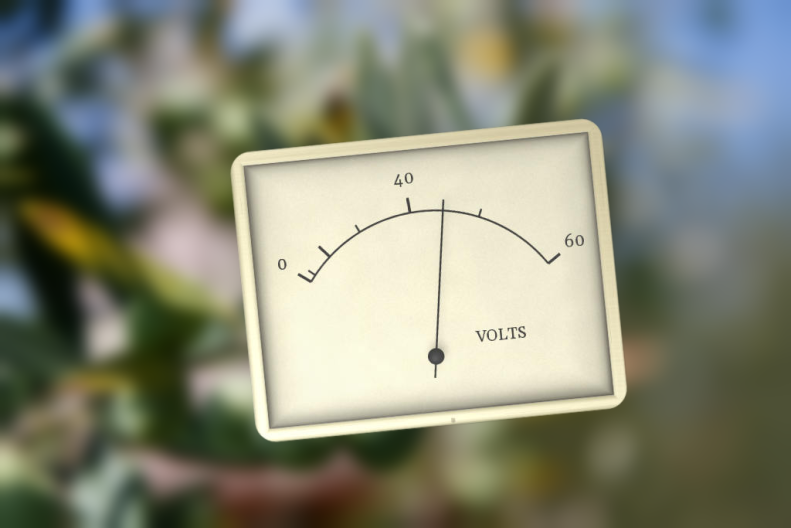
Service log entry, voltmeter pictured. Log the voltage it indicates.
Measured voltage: 45 V
